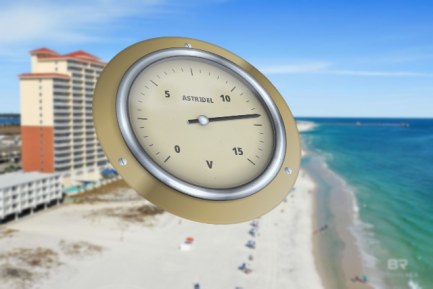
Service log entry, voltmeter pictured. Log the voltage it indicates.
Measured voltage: 12 V
